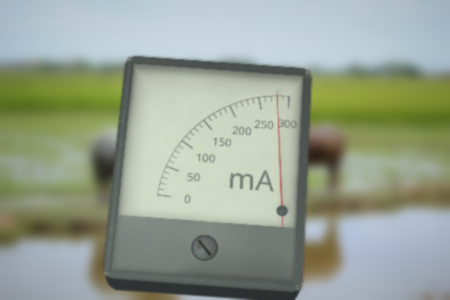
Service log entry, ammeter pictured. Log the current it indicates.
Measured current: 280 mA
